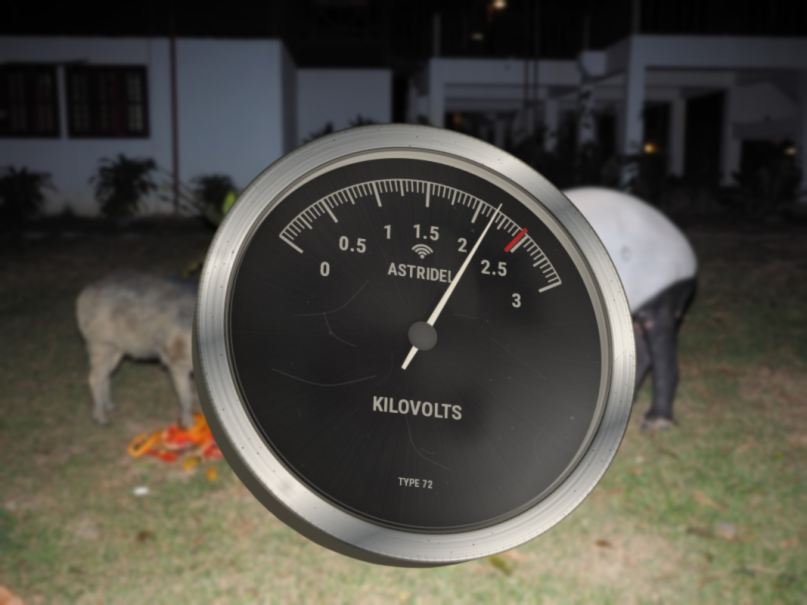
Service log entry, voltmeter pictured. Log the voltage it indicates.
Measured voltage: 2.15 kV
